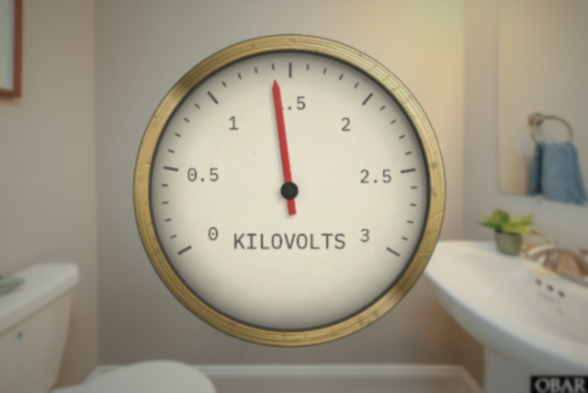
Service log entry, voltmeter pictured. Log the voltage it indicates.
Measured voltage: 1.4 kV
